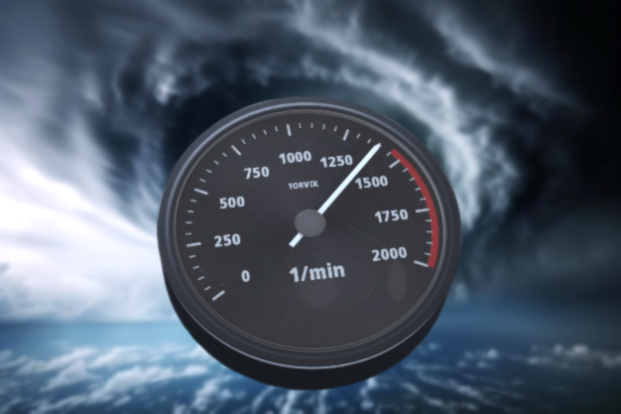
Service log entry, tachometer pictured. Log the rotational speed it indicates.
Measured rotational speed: 1400 rpm
